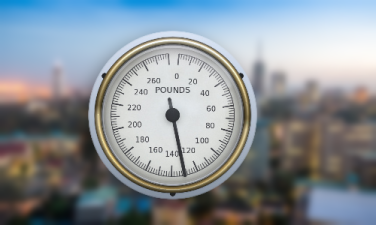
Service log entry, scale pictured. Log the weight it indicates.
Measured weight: 130 lb
